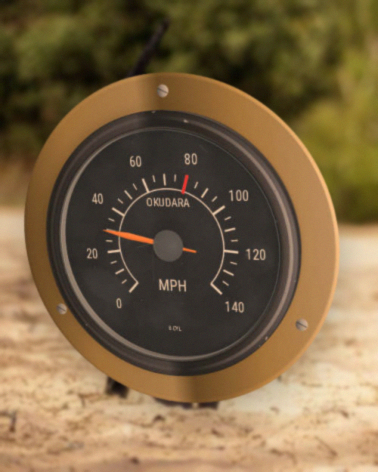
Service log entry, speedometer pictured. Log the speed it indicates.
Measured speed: 30 mph
